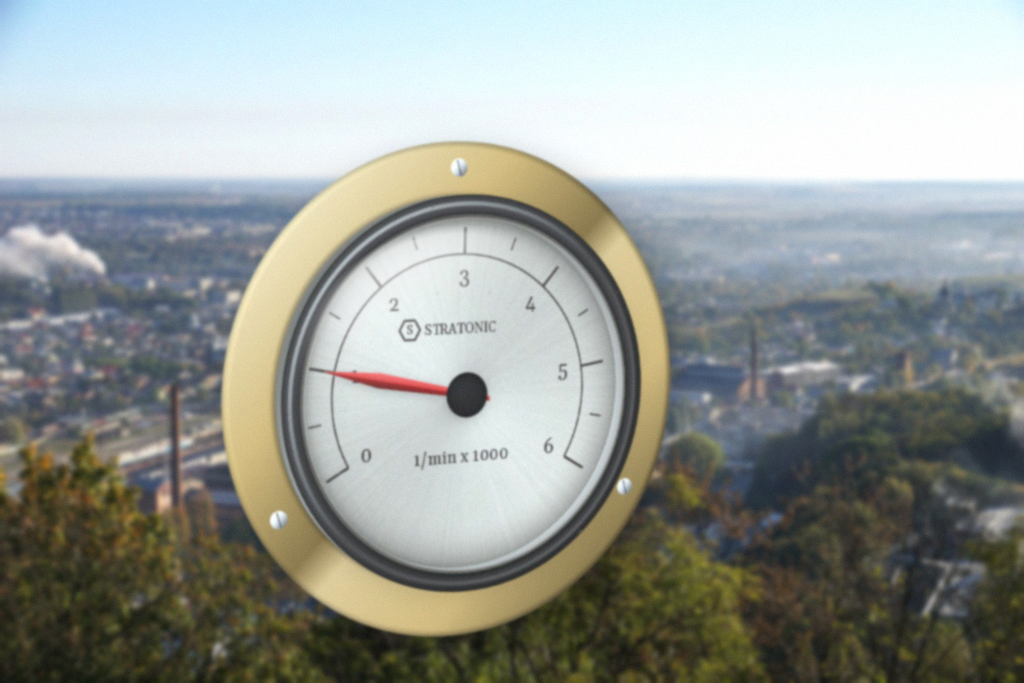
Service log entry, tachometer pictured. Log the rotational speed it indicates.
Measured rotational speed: 1000 rpm
